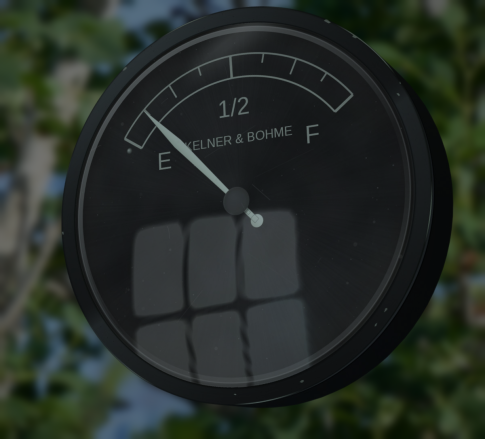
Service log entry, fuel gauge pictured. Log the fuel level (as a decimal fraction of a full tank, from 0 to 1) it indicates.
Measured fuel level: 0.125
